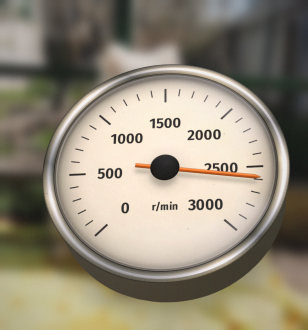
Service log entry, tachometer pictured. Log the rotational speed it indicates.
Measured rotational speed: 2600 rpm
